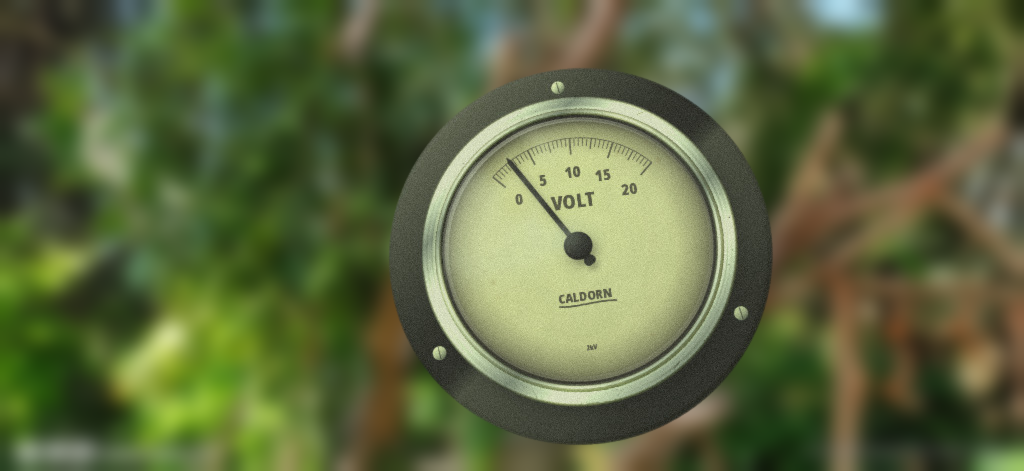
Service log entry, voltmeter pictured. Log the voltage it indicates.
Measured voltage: 2.5 V
